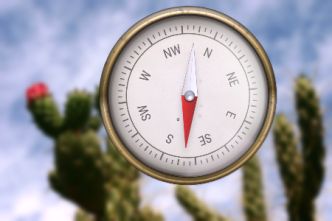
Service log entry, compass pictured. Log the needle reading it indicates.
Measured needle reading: 160 °
